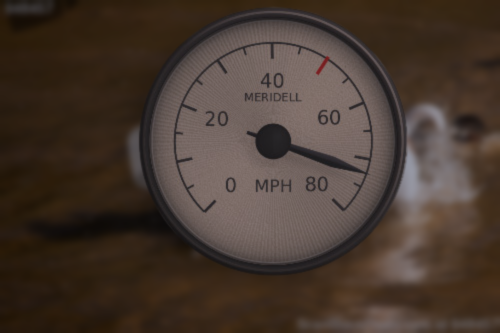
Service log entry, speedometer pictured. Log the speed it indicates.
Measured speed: 72.5 mph
